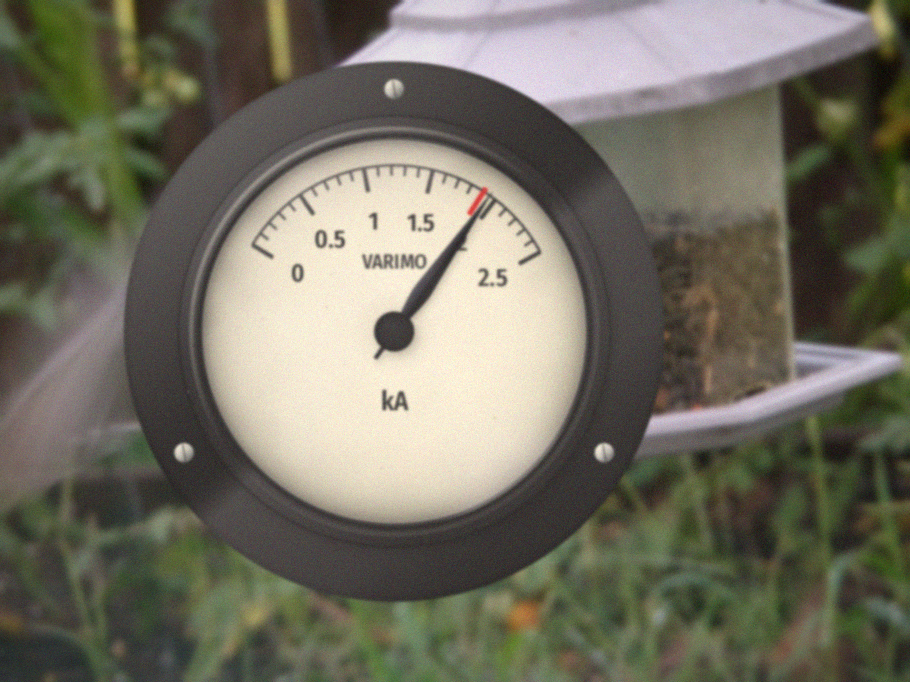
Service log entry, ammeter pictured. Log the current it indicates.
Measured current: 1.95 kA
